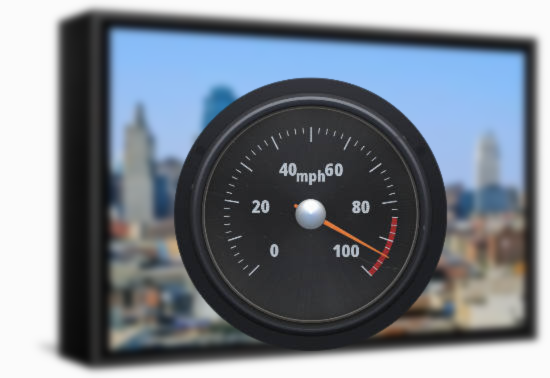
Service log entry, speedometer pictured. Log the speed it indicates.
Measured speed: 94 mph
